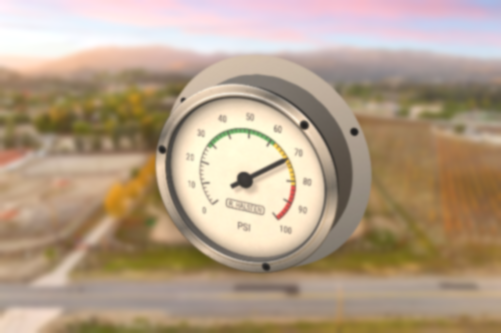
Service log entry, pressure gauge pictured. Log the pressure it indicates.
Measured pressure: 70 psi
